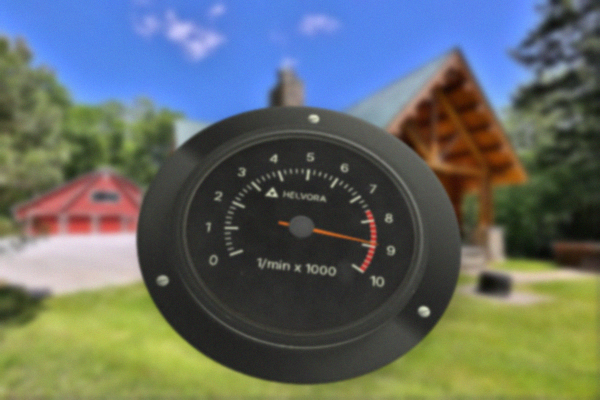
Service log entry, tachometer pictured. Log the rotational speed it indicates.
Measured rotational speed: 9000 rpm
